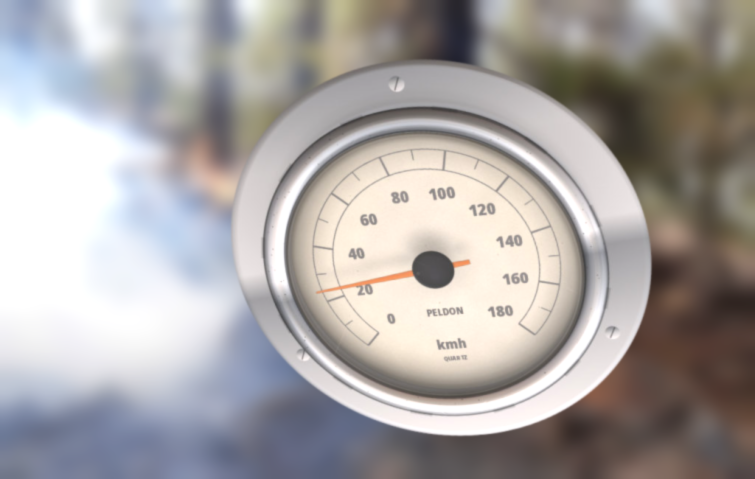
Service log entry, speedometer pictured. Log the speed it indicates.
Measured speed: 25 km/h
